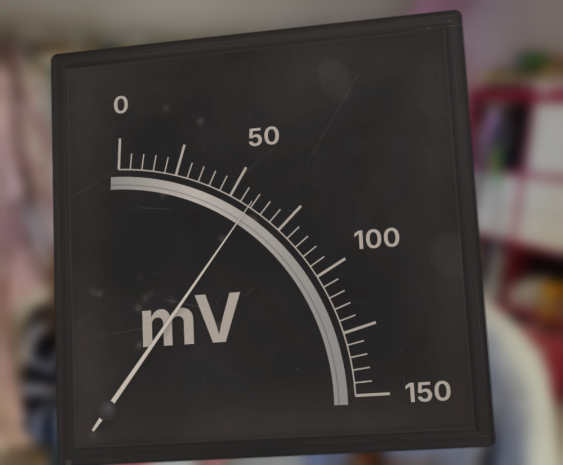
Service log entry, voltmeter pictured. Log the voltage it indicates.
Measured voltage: 60 mV
